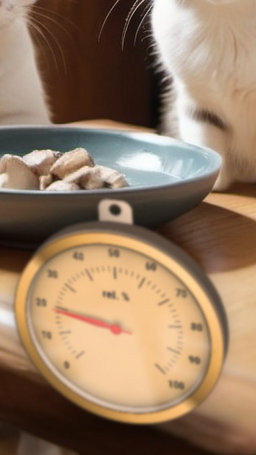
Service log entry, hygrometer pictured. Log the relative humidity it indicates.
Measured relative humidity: 20 %
